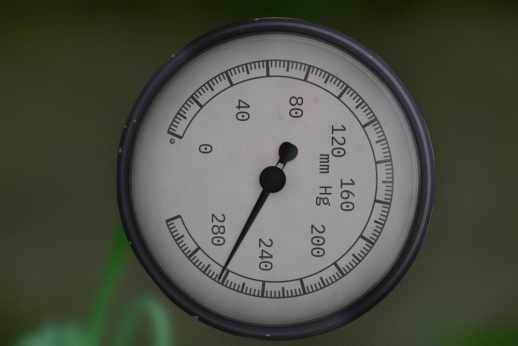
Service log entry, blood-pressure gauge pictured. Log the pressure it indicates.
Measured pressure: 262 mmHg
